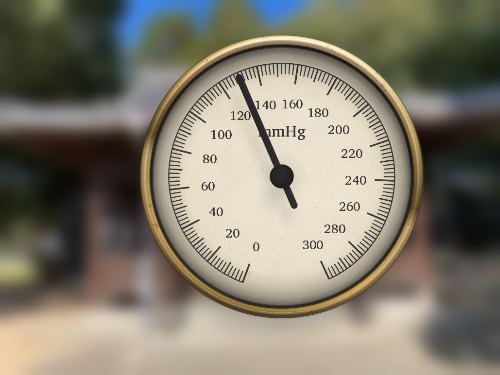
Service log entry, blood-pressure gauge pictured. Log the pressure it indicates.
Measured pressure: 130 mmHg
